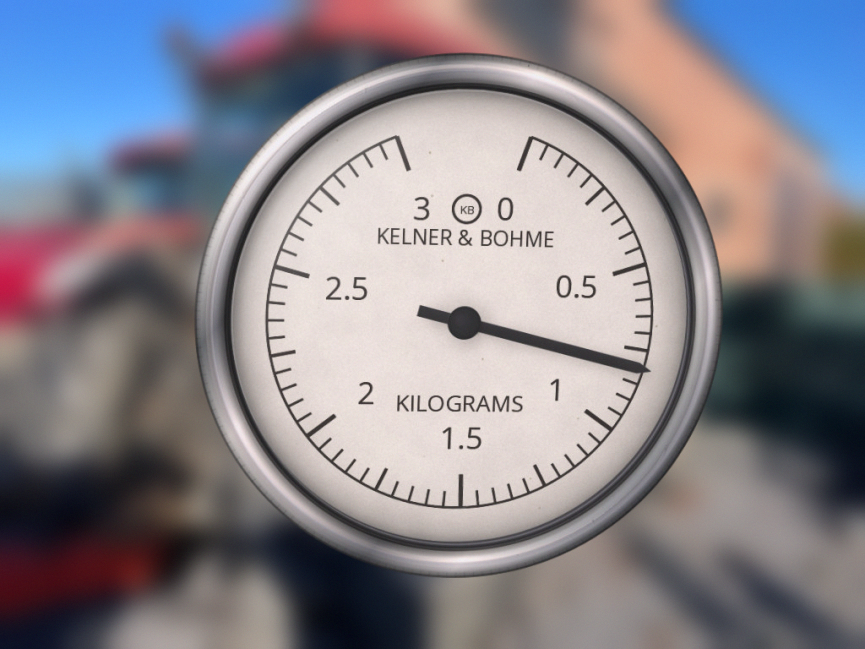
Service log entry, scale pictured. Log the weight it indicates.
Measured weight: 0.8 kg
